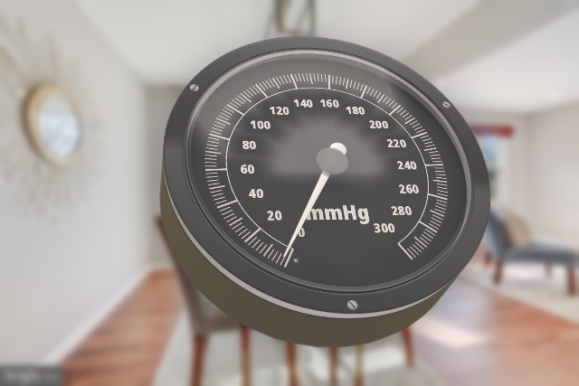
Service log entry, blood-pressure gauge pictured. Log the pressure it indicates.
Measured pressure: 2 mmHg
